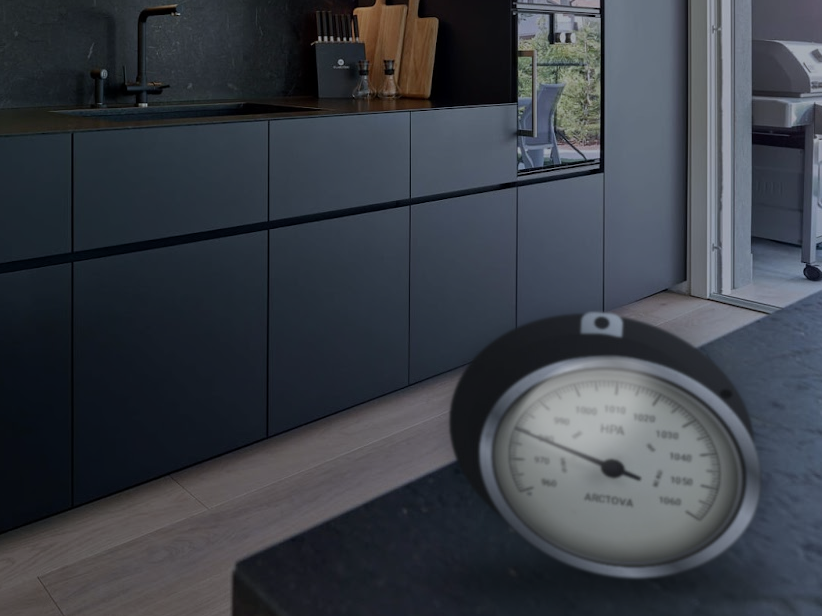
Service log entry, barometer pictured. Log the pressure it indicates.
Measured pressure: 980 hPa
